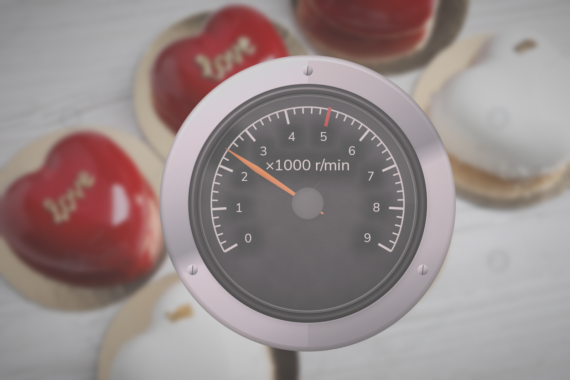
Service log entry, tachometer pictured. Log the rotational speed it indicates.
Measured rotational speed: 2400 rpm
